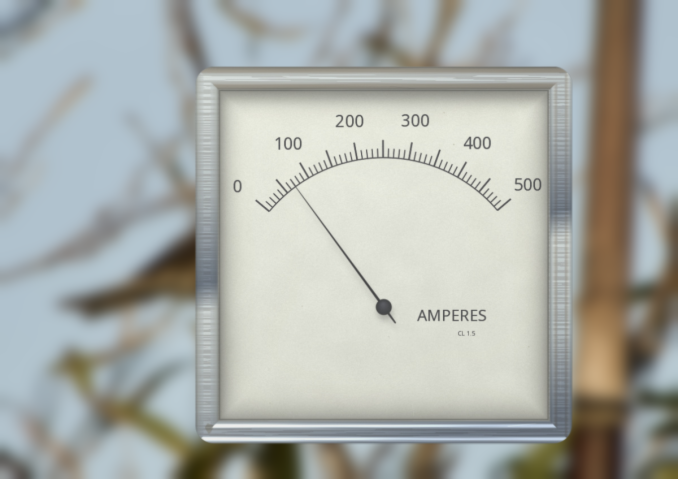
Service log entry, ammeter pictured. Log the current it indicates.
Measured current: 70 A
